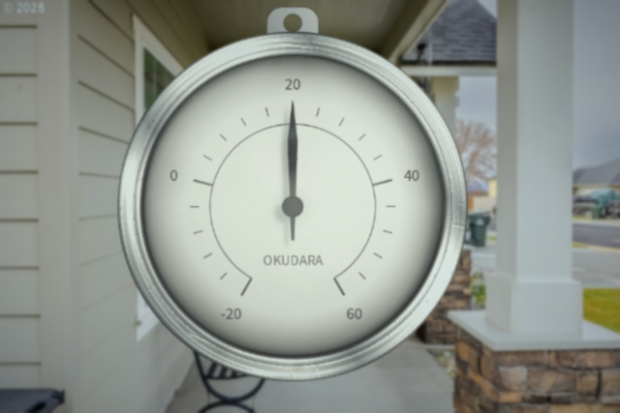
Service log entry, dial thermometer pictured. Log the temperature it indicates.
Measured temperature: 20 °C
